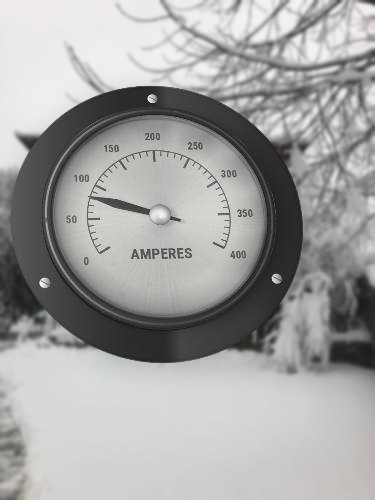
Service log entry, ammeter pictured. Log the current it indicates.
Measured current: 80 A
